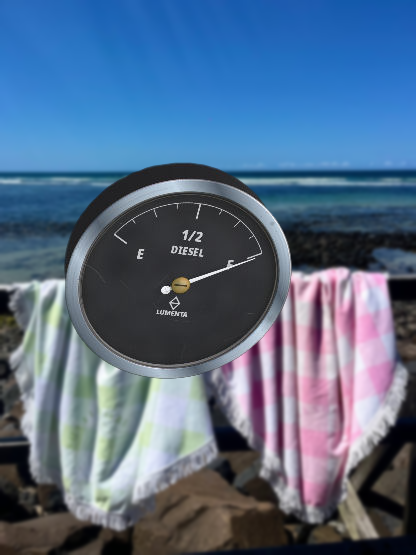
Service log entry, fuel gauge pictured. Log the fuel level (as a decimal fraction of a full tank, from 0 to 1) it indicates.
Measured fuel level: 1
